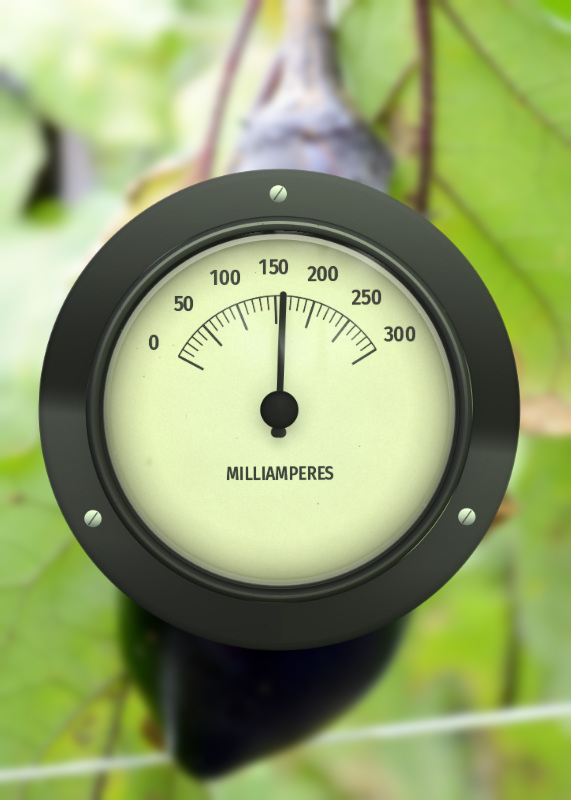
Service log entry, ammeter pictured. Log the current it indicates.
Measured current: 160 mA
